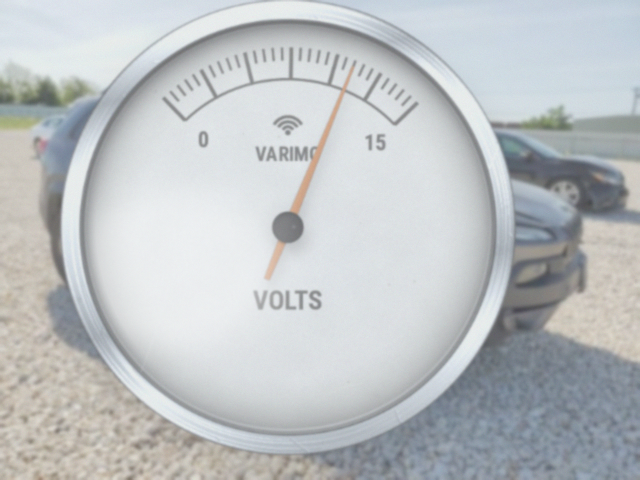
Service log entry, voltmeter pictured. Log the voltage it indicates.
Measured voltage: 11 V
